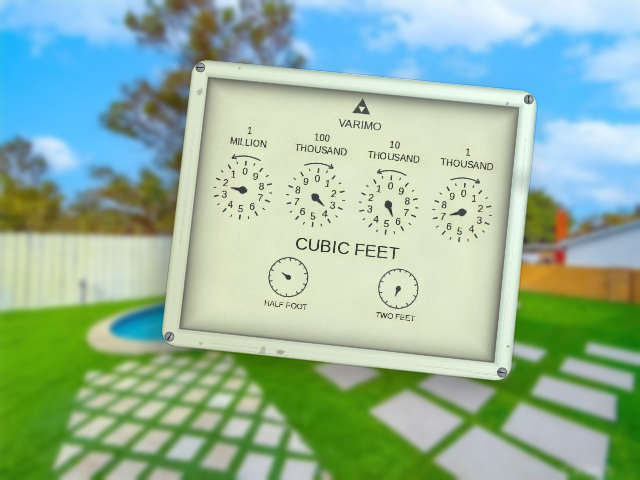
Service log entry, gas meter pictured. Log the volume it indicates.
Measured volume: 235700 ft³
